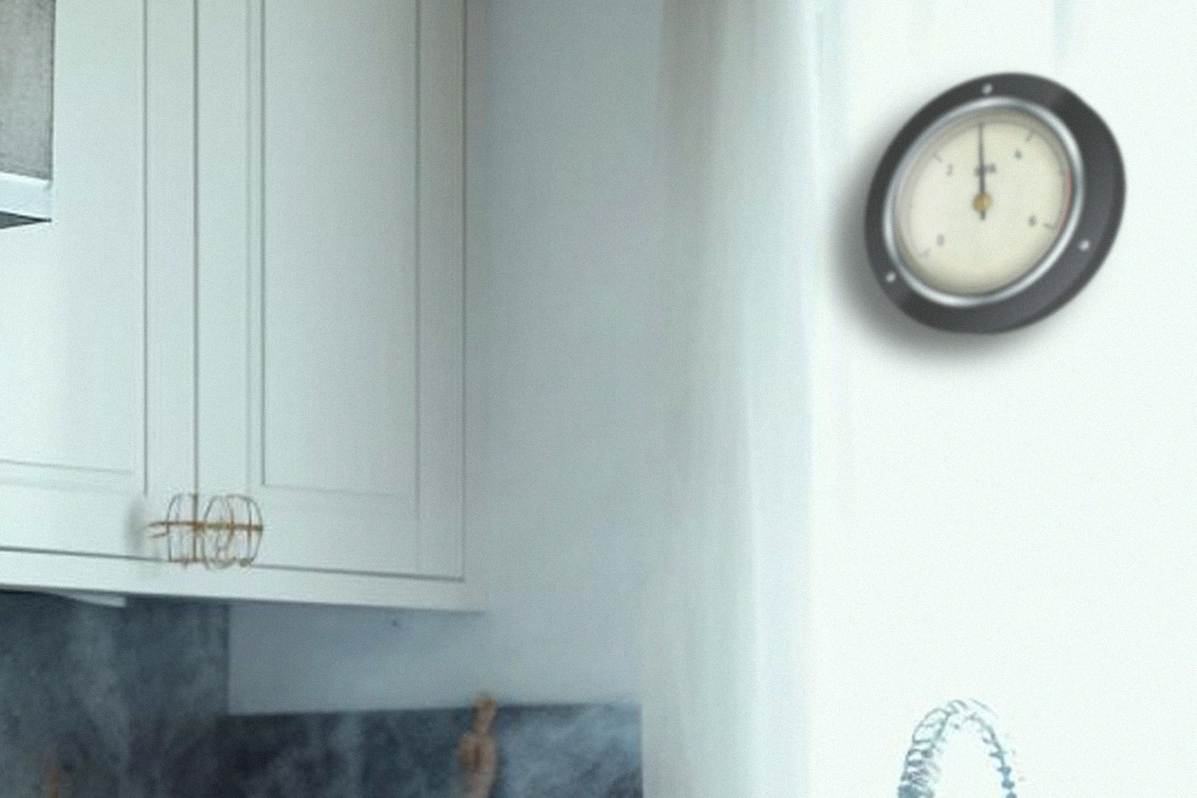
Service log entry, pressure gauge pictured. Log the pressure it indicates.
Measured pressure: 3 MPa
